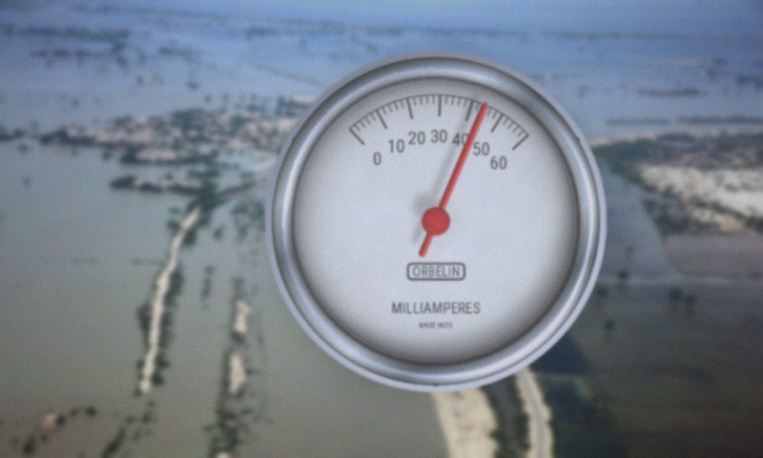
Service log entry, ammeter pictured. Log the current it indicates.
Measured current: 44 mA
